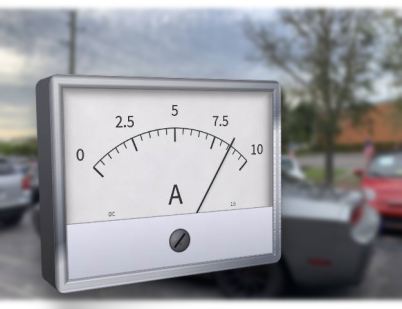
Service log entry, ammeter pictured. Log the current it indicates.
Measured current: 8.5 A
